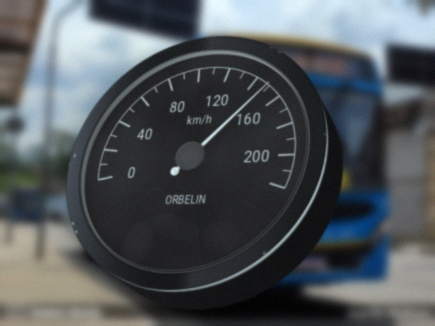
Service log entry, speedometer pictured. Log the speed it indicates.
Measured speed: 150 km/h
